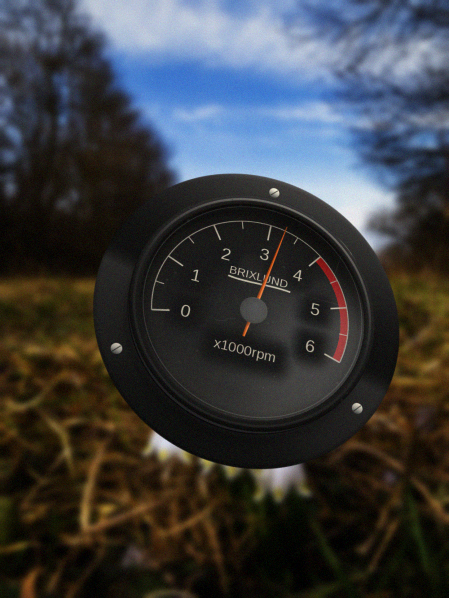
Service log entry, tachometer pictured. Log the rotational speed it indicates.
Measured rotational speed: 3250 rpm
